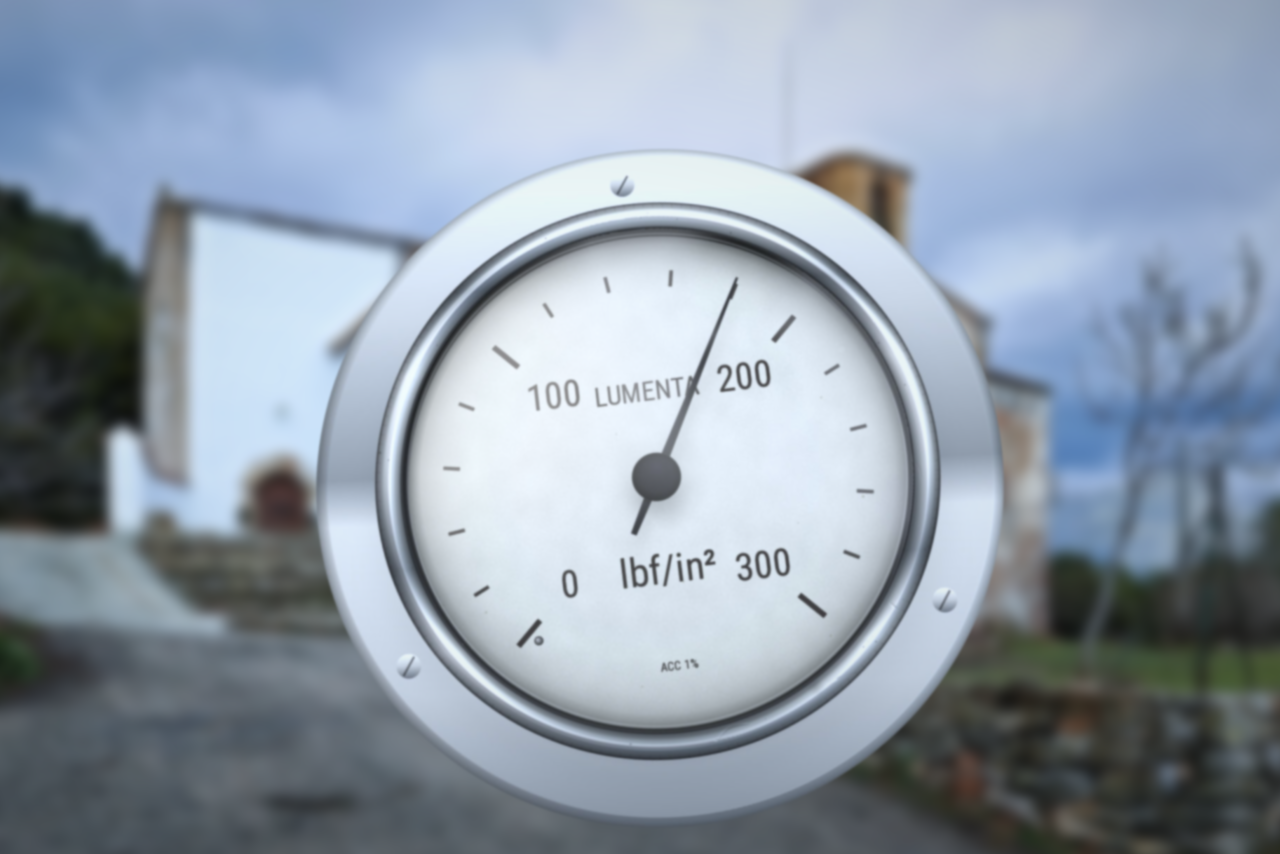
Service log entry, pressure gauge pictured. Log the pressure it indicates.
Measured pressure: 180 psi
